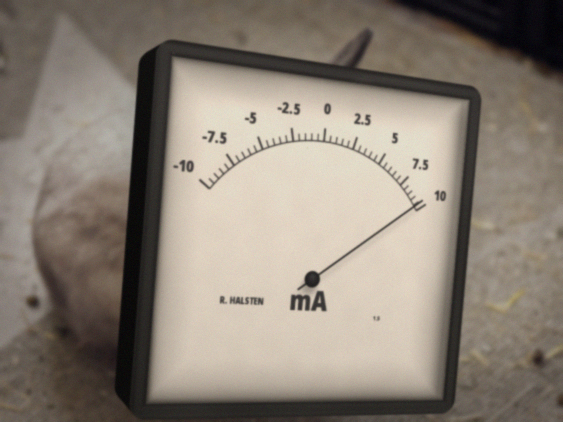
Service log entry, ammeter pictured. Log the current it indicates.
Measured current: 9.5 mA
